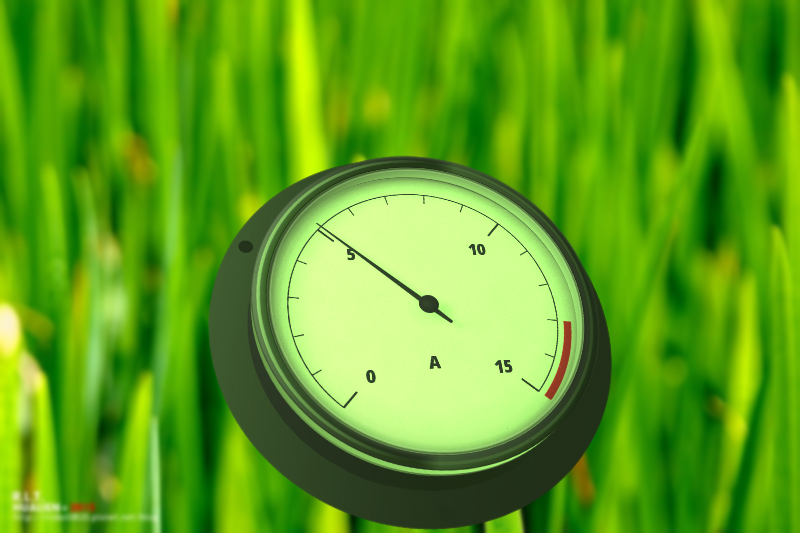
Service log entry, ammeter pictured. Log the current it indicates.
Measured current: 5 A
